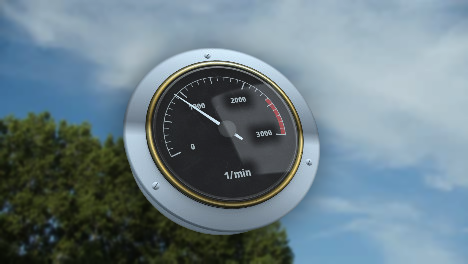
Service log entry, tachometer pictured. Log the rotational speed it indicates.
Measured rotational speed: 900 rpm
